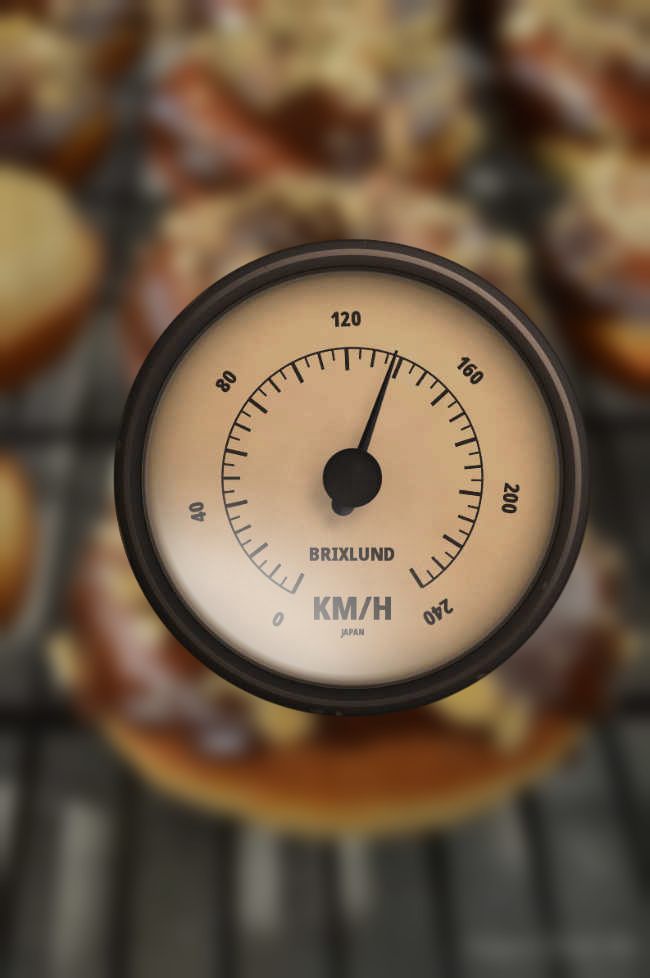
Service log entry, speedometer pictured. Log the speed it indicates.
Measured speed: 137.5 km/h
